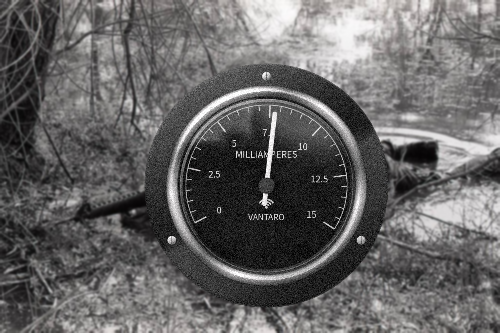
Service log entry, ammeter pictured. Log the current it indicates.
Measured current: 7.75 mA
